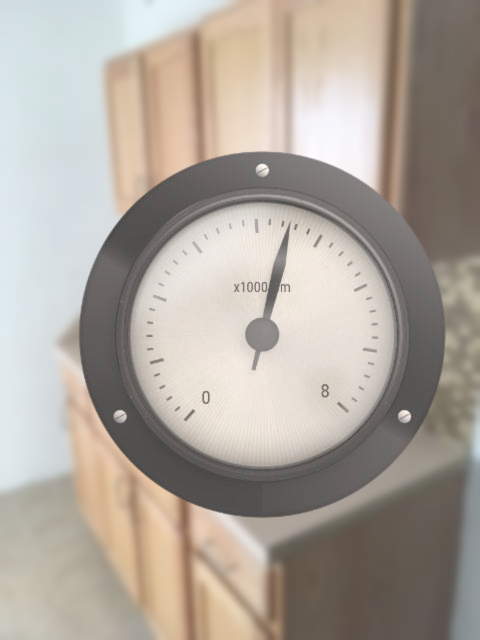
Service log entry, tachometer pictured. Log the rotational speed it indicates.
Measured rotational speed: 4500 rpm
